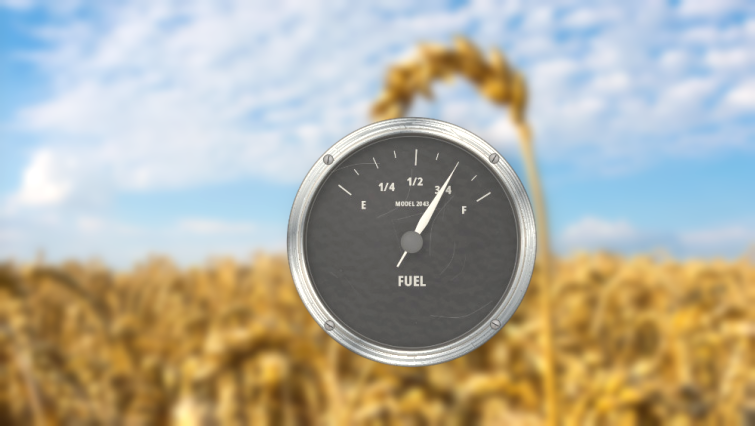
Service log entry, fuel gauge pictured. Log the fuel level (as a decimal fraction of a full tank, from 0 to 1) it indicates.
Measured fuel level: 0.75
